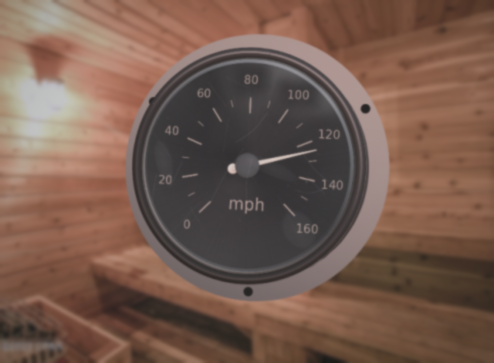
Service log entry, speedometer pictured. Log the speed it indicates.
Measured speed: 125 mph
